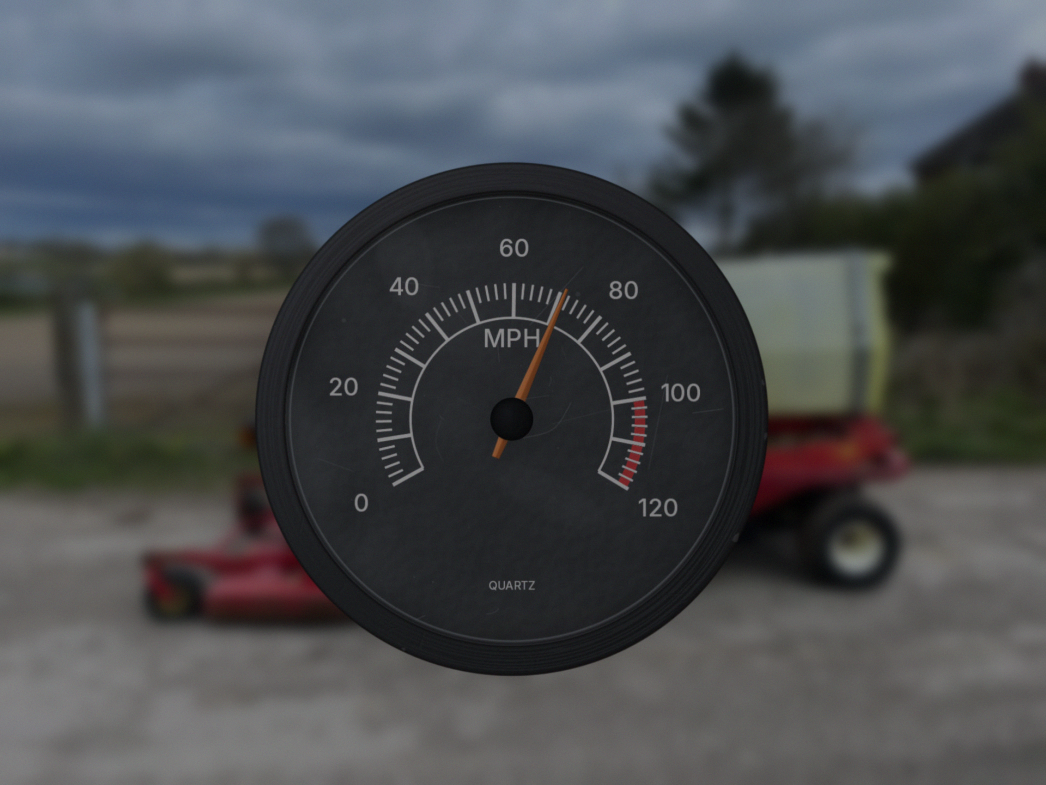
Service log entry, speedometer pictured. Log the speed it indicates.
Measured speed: 71 mph
